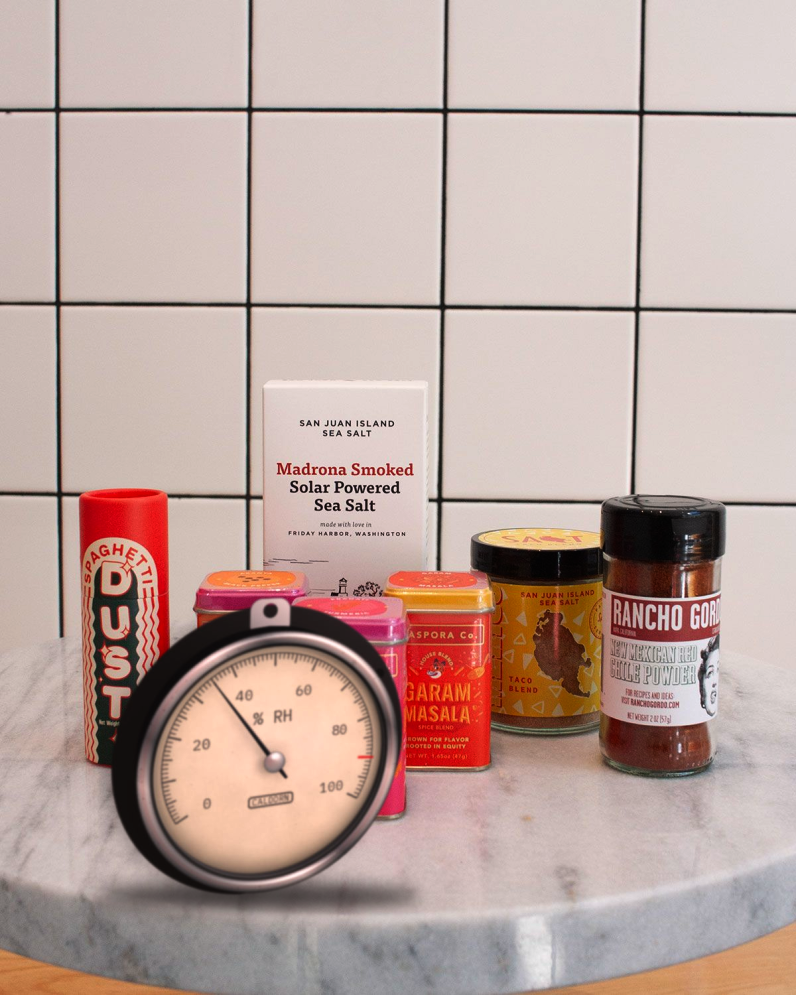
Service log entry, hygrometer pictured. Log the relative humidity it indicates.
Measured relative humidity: 35 %
